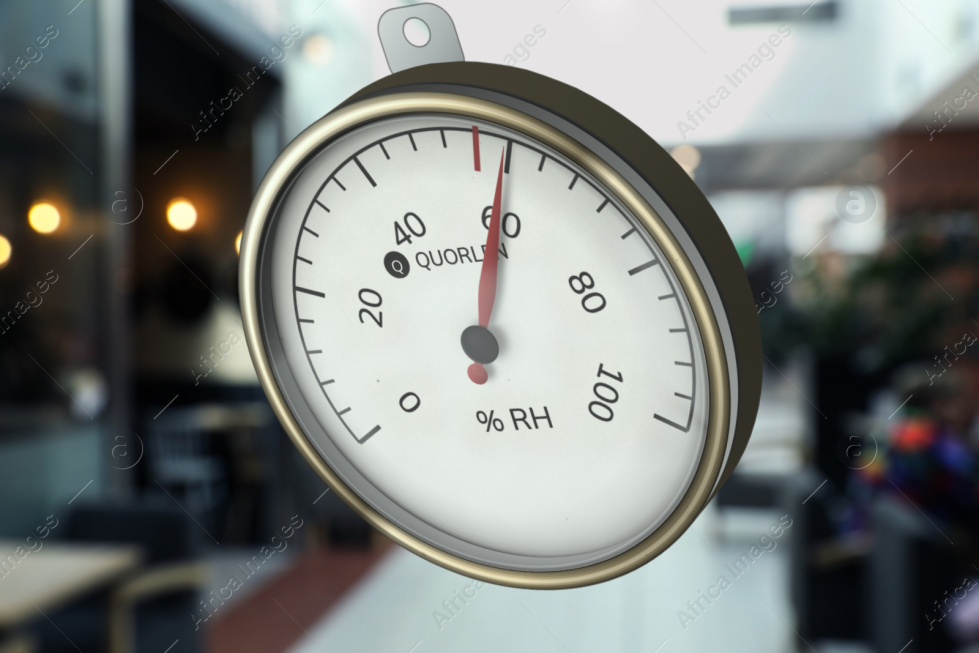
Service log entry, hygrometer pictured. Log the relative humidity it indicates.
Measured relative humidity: 60 %
